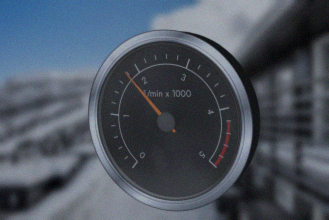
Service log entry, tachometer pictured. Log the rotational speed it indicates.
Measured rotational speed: 1800 rpm
